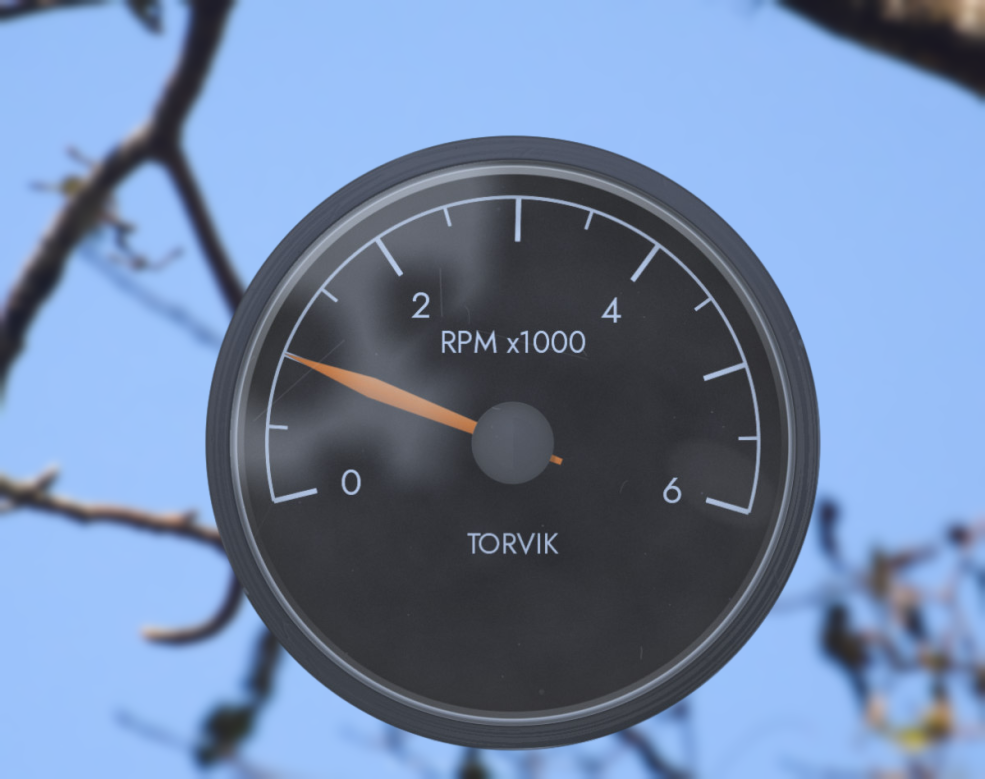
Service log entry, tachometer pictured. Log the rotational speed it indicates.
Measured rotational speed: 1000 rpm
